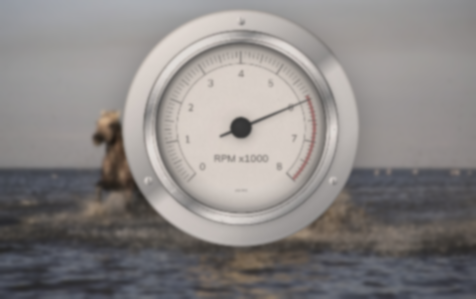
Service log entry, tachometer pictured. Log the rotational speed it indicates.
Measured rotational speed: 6000 rpm
